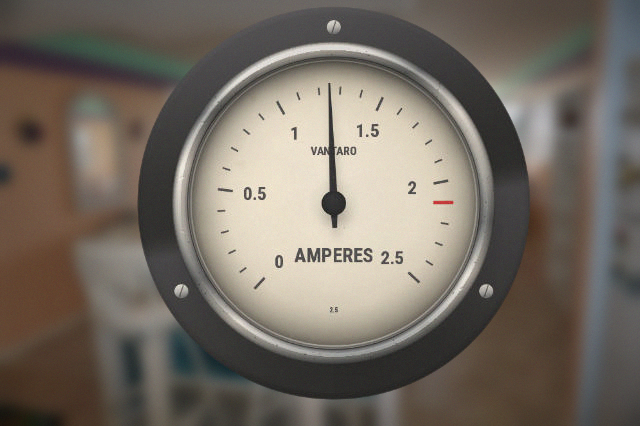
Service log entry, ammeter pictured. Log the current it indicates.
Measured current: 1.25 A
